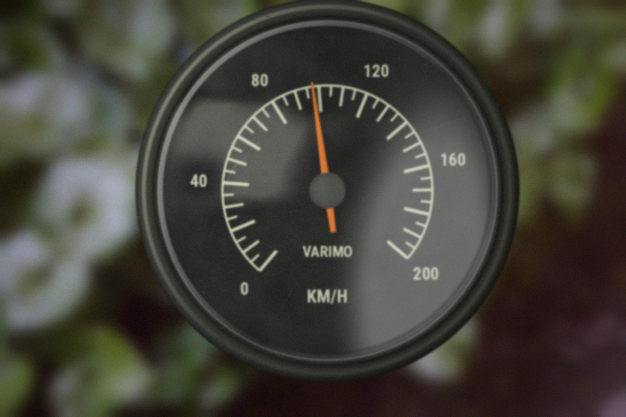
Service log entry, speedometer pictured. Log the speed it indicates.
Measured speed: 97.5 km/h
